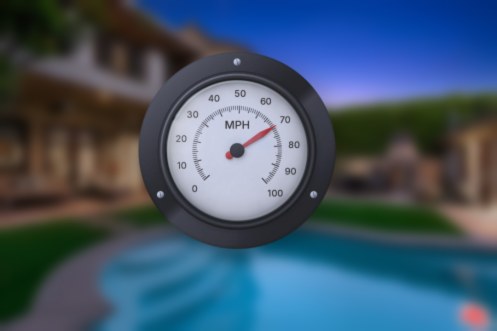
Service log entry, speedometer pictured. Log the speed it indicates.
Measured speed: 70 mph
